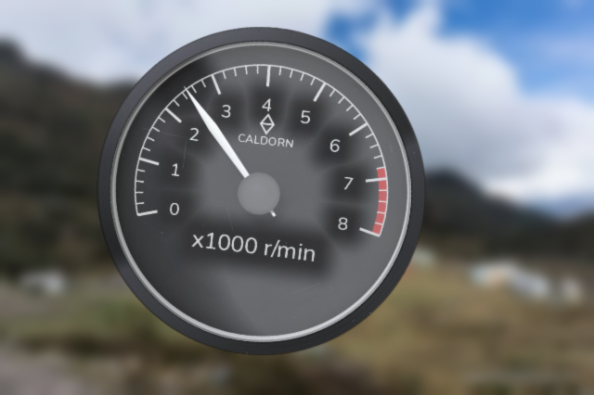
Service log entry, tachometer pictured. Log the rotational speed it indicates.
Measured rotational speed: 2500 rpm
